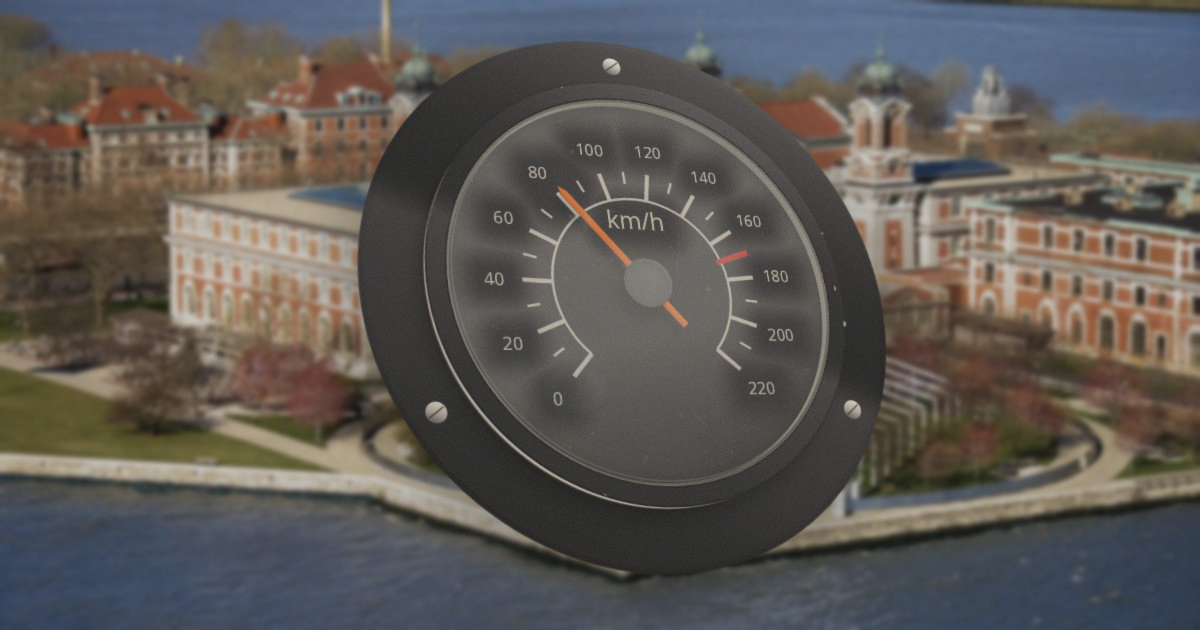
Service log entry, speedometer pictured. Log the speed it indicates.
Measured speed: 80 km/h
